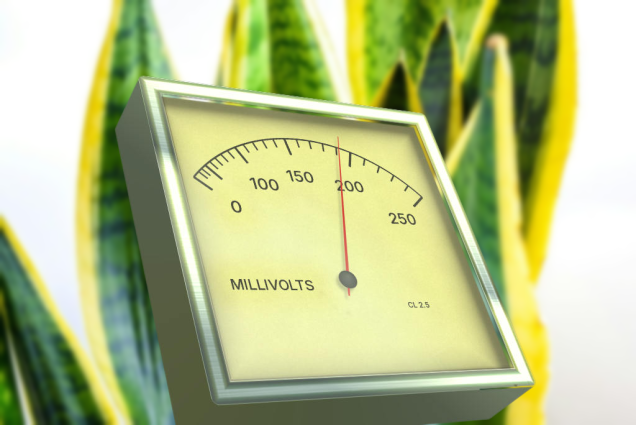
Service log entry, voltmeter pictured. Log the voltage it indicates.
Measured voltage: 190 mV
